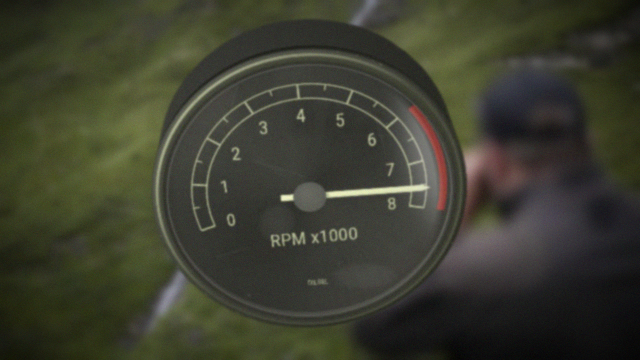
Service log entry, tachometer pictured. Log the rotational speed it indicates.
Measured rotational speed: 7500 rpm
